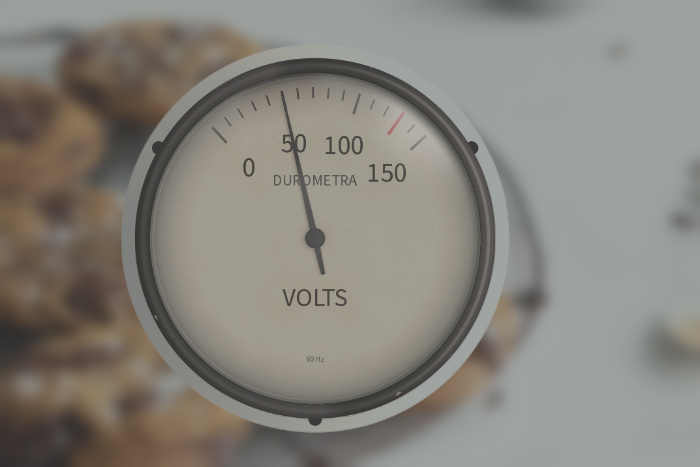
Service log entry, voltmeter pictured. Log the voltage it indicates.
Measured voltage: 50 V
